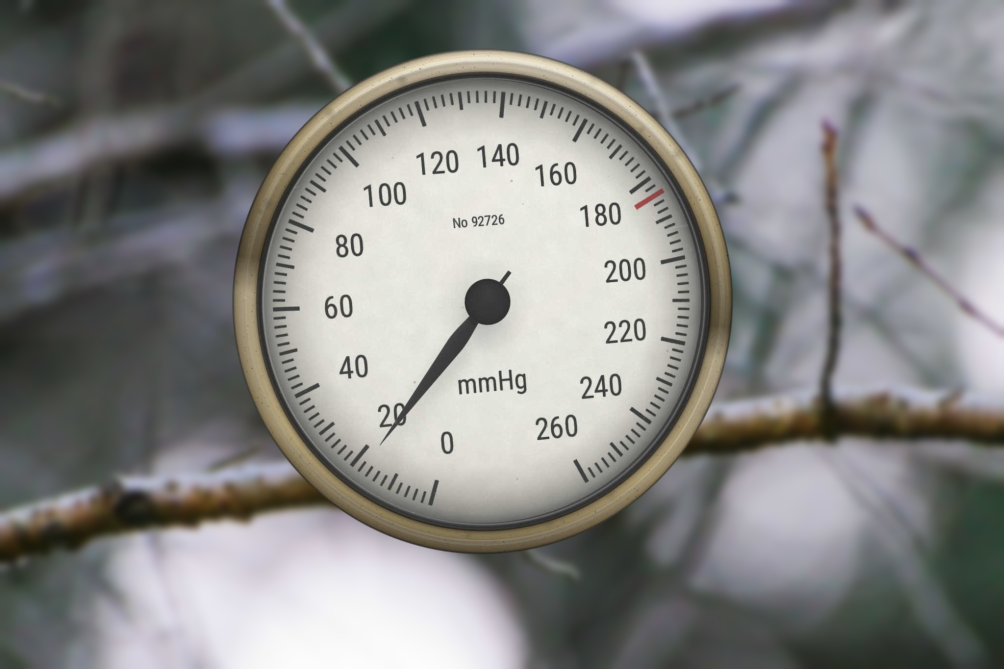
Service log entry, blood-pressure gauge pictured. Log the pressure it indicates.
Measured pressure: 18 mmHg
